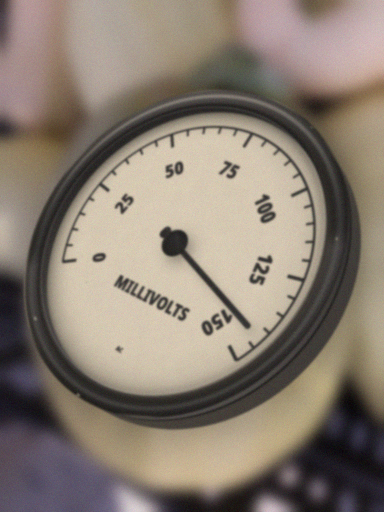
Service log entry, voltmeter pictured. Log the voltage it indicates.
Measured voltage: 142.5 mV
